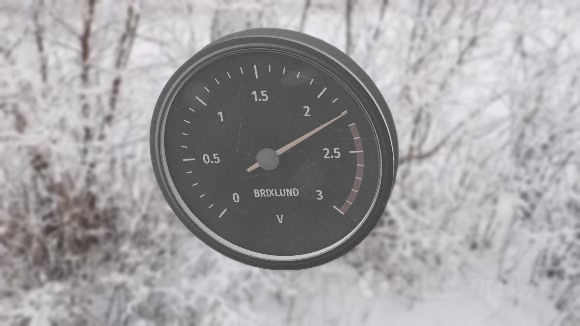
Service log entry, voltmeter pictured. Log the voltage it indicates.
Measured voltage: 2.2 V
